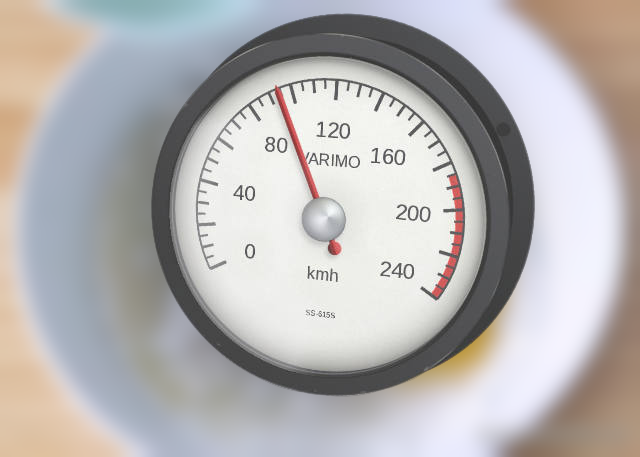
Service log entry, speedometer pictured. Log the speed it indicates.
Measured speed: 95 km/h
